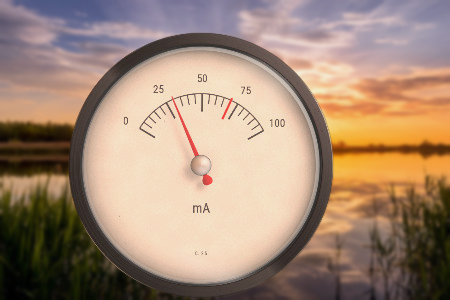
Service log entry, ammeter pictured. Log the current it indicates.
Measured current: 30 mA
